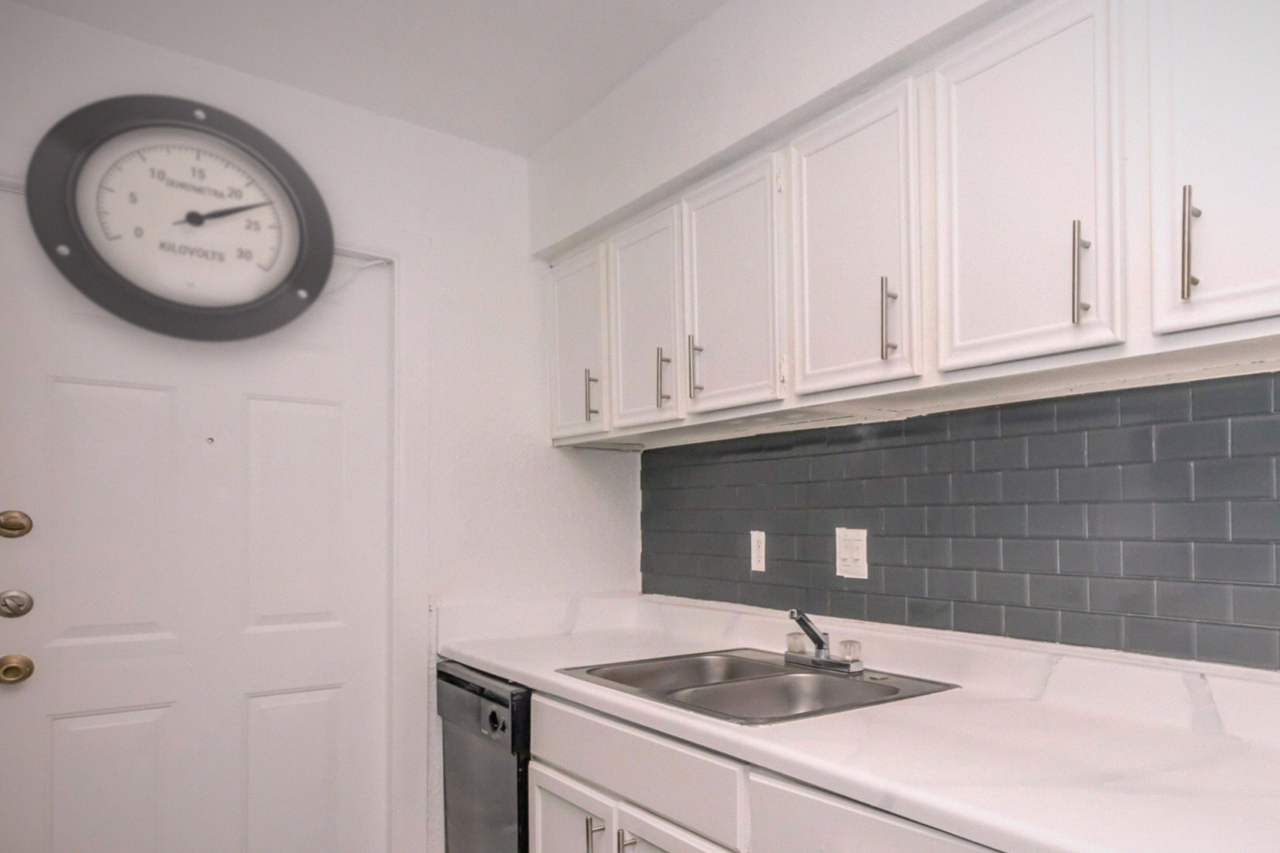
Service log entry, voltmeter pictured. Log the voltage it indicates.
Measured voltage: 22.5 kV
